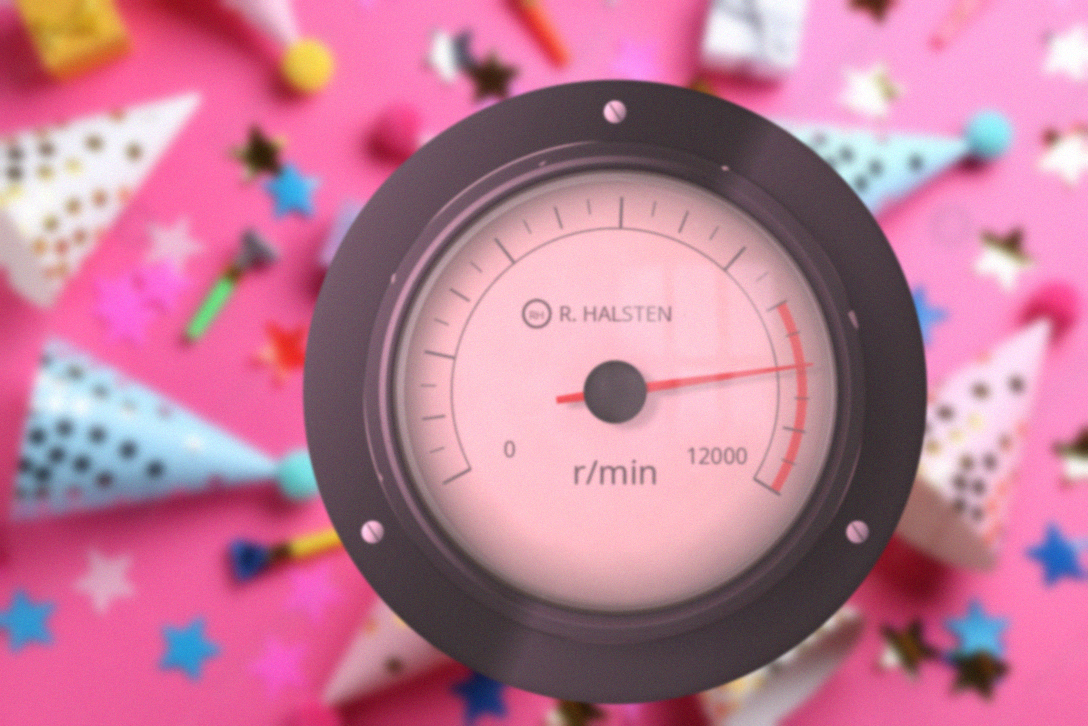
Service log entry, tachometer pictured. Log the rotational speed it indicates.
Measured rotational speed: 10000 rpm
